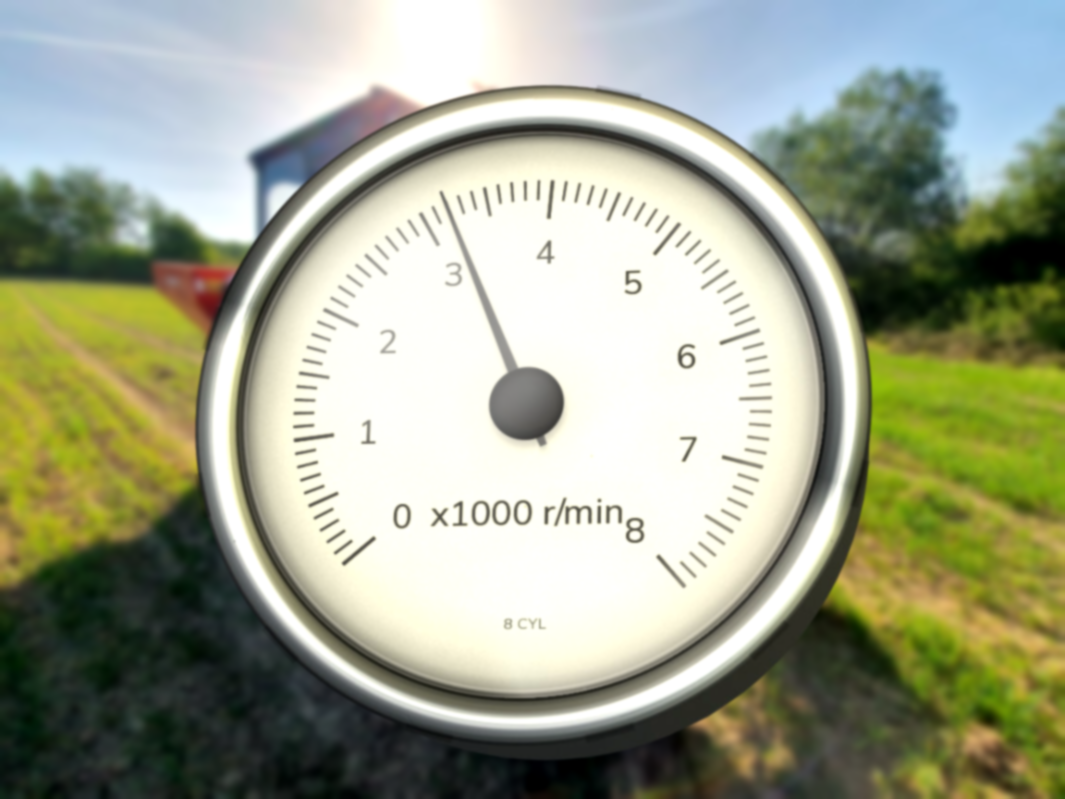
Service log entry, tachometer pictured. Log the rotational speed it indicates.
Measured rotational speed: 3200 rpm
